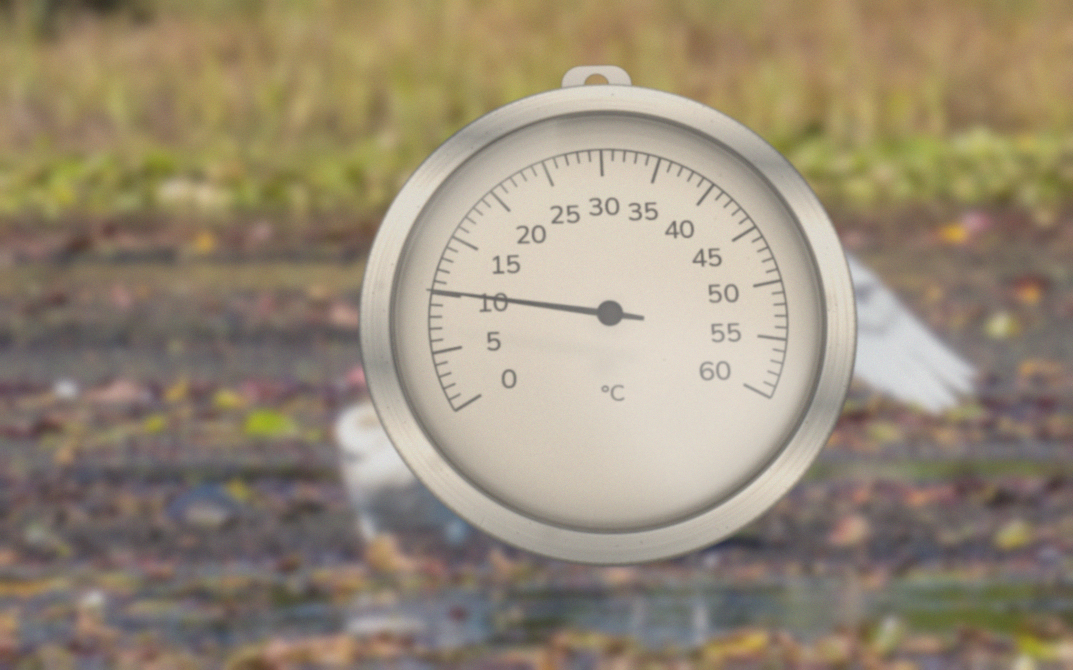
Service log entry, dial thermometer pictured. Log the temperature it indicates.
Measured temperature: 10 °C
